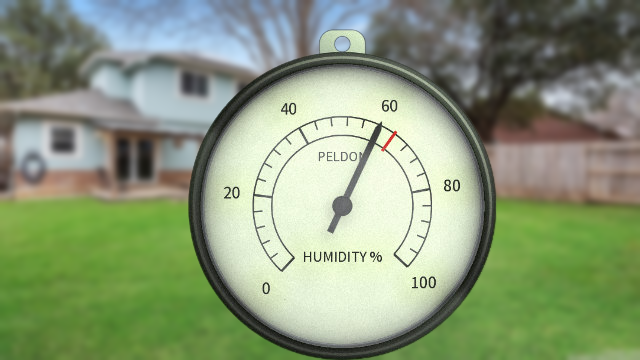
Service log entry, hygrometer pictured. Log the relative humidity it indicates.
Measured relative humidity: 60 %
